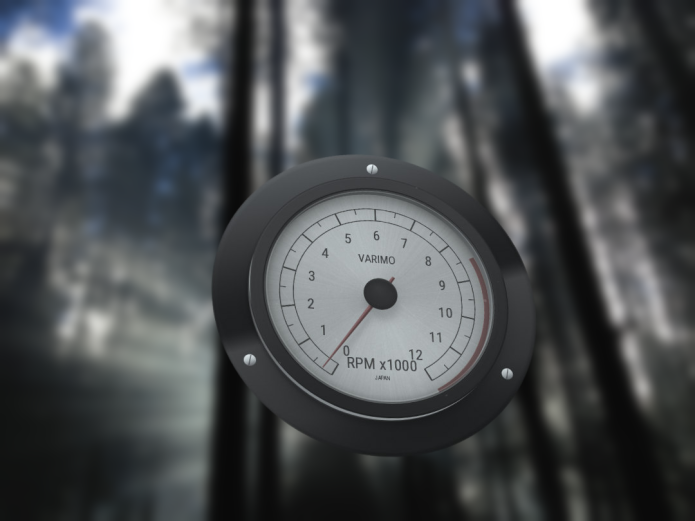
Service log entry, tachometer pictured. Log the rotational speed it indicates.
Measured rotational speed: 250 rpm
